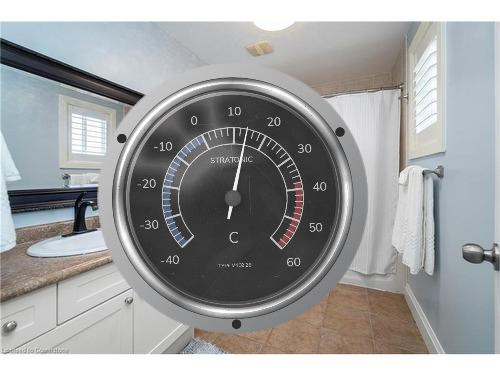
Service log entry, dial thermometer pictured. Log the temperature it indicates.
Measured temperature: 14 °C
